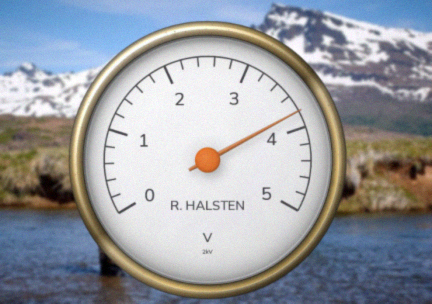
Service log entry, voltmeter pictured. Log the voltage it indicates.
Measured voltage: 3.8 V
